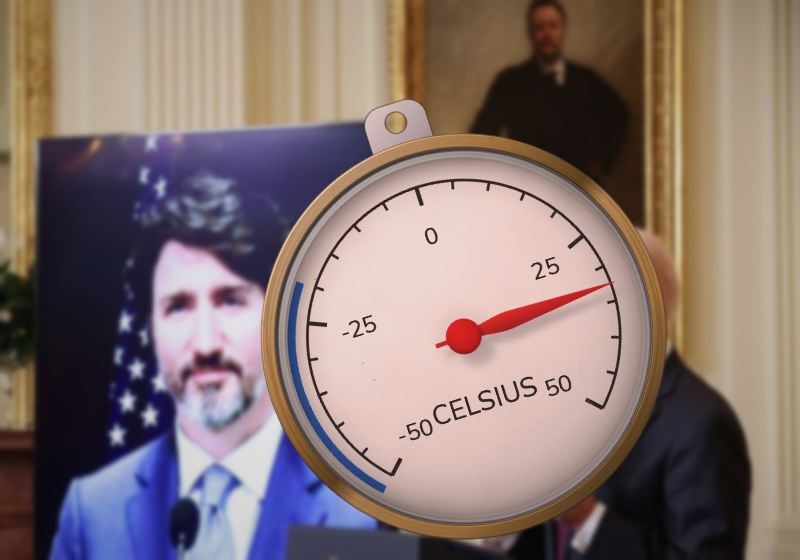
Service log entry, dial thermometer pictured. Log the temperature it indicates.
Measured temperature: 32.5 °C
